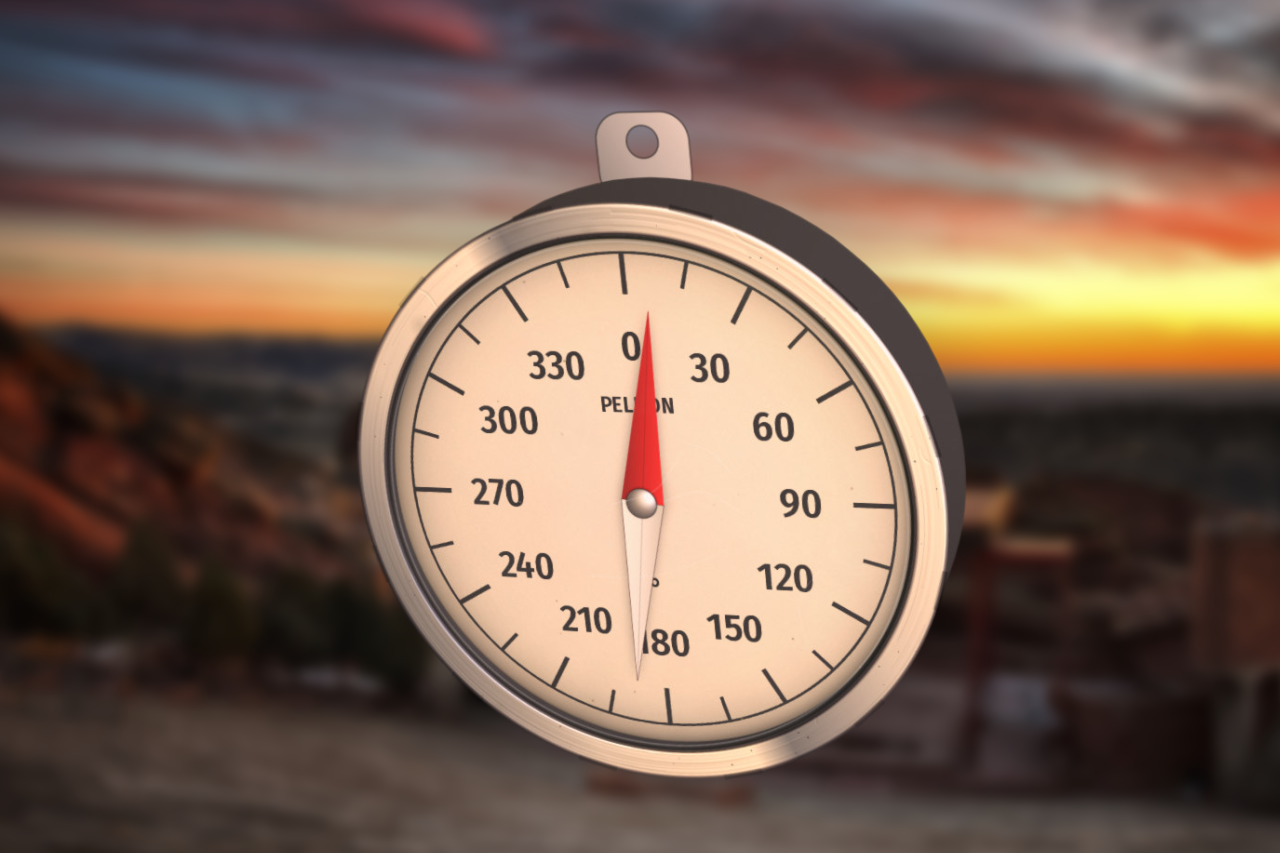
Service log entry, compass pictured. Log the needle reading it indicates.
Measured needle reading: 7.5 °
